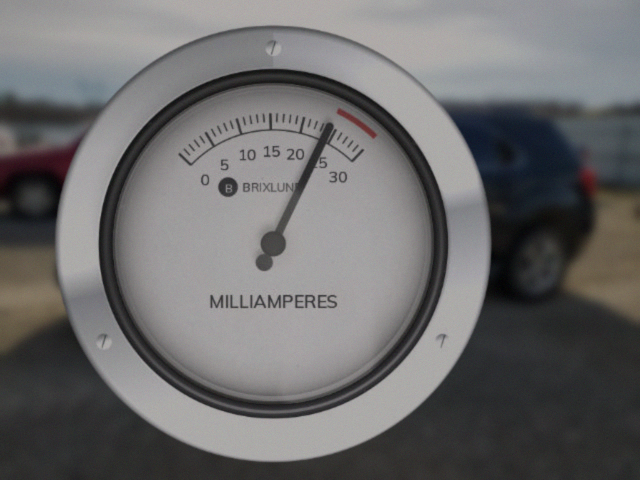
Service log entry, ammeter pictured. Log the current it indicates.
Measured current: 24 mA
